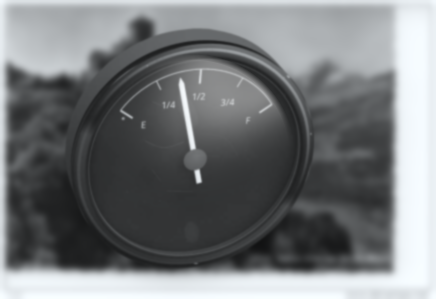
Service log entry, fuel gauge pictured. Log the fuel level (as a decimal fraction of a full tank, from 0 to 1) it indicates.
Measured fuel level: 0.375
